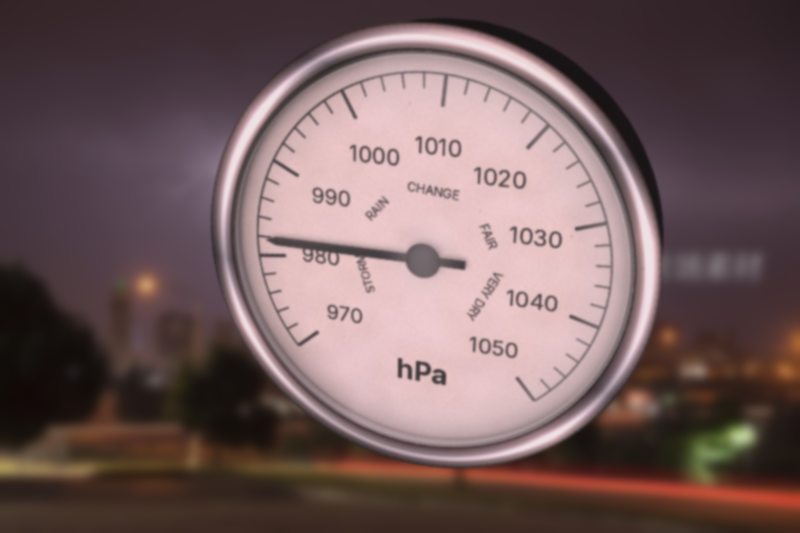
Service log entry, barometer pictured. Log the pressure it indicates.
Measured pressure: 982 hPa
